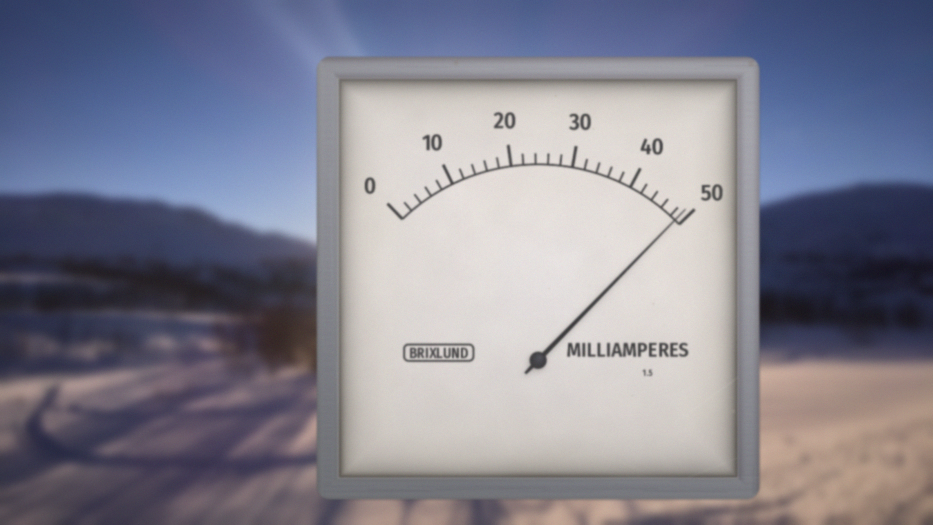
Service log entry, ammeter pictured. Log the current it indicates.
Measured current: 49 mA
